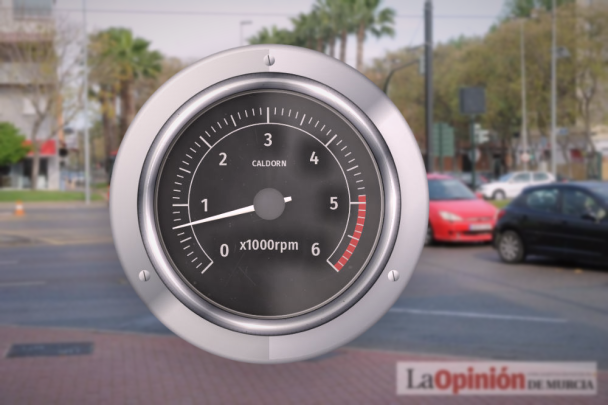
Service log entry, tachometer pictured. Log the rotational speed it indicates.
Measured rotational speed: 700 rpm
